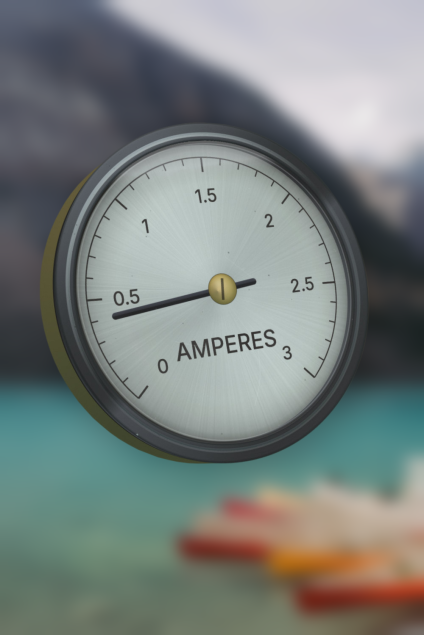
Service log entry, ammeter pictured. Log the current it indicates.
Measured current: 0.4 A
